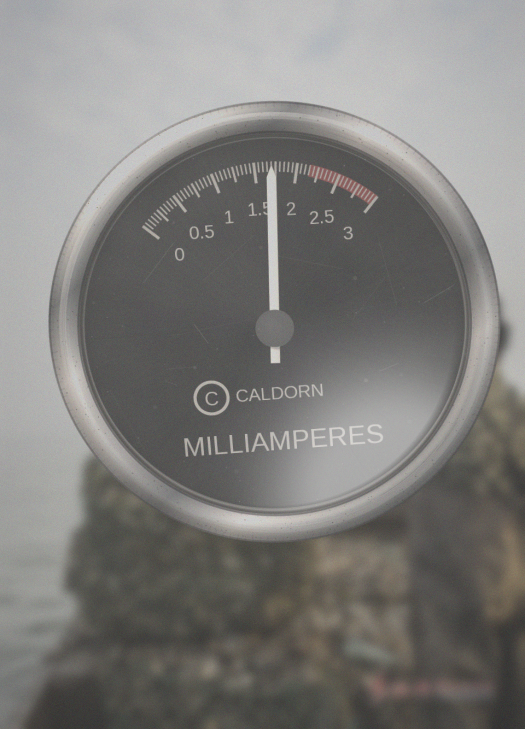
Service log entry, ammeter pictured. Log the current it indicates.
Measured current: 1.7 mA
